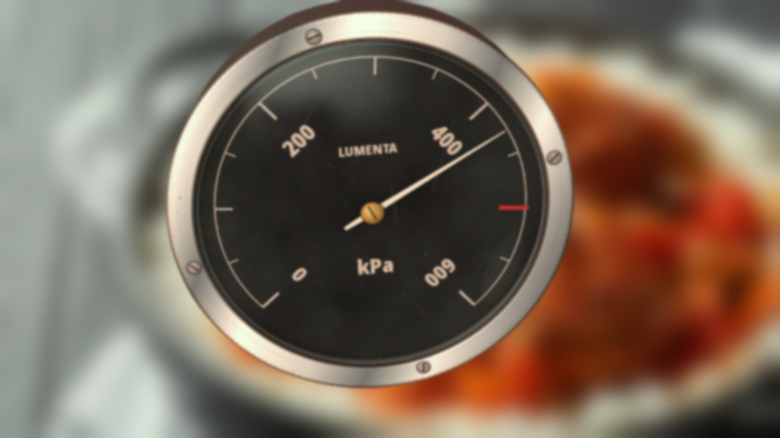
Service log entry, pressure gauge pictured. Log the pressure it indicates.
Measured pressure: 425 kPa
